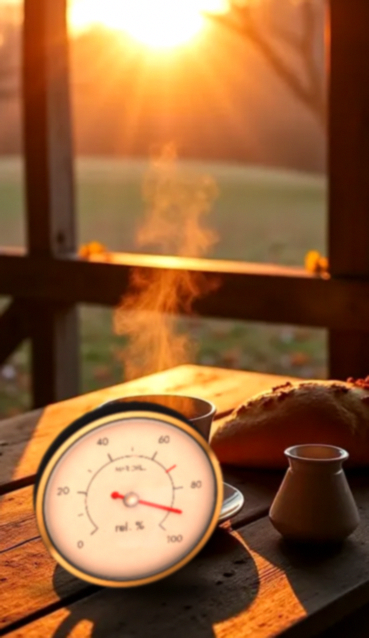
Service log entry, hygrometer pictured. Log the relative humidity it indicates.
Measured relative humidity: 90 %
